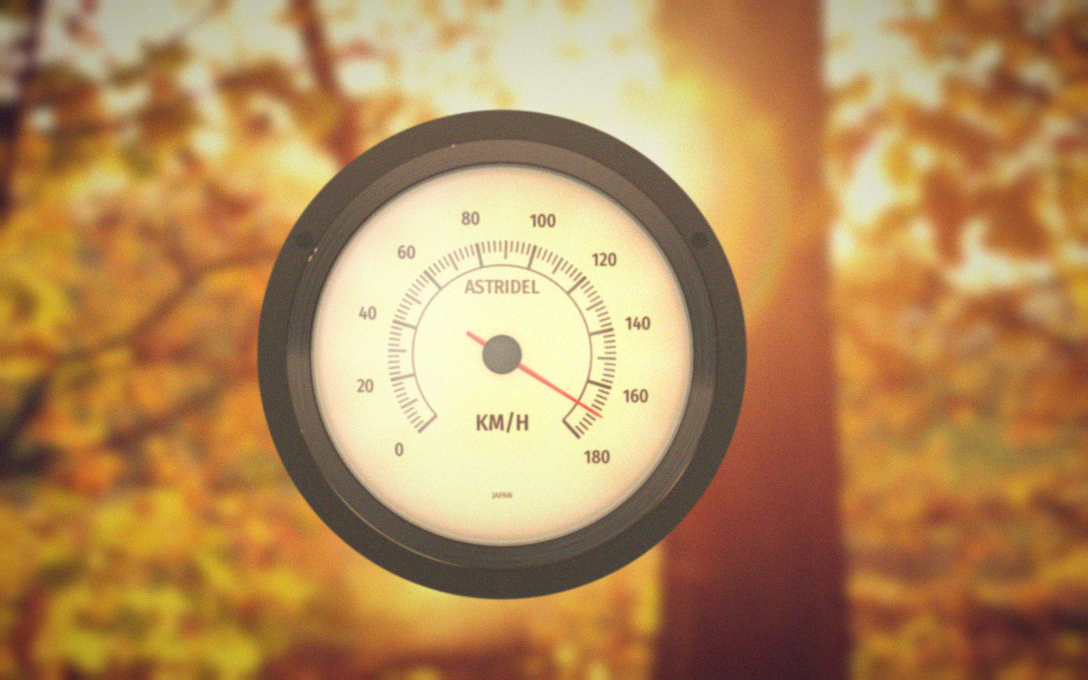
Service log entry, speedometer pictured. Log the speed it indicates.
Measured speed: 170 km/h
